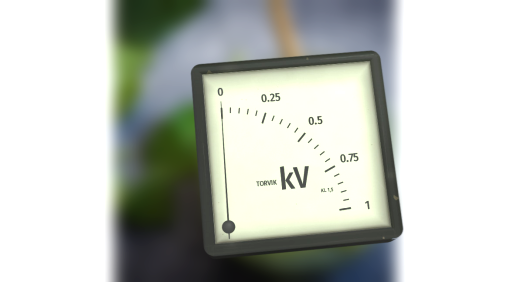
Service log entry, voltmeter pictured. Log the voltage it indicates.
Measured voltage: 0 kV
